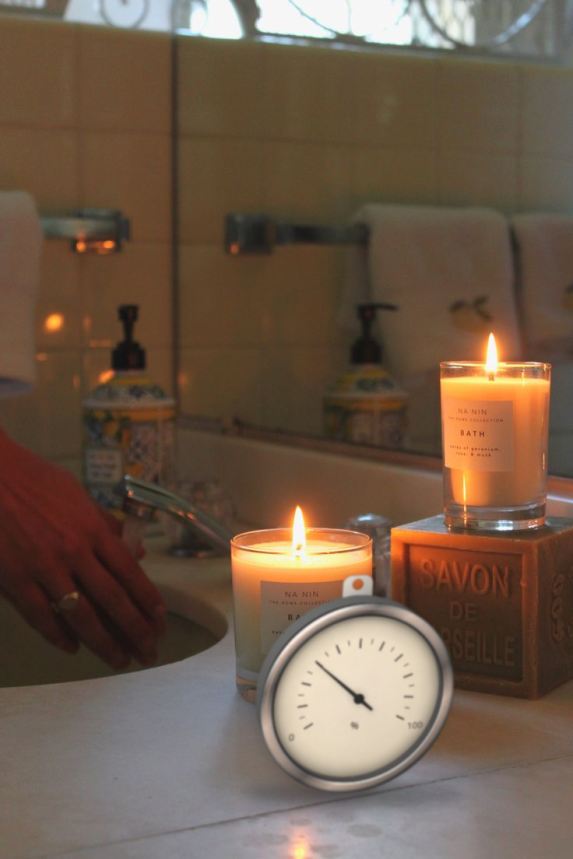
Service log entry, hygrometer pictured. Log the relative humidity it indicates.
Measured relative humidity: 30 %
